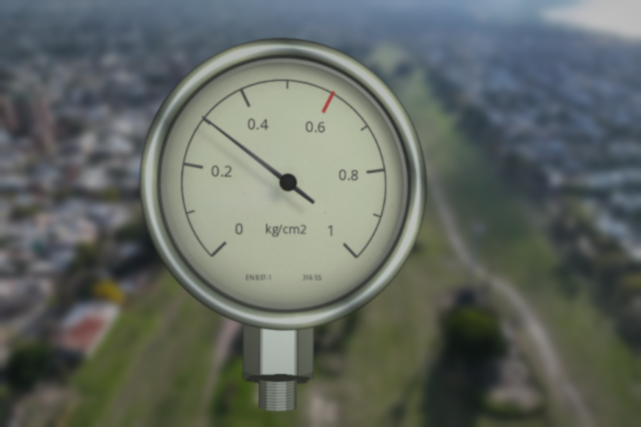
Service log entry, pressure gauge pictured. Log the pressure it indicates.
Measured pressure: 0.3 kg/cm²
